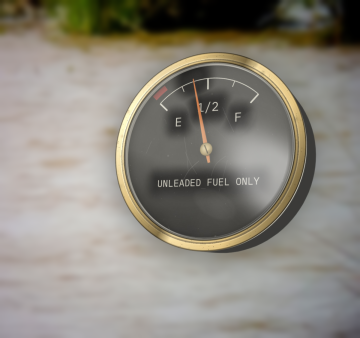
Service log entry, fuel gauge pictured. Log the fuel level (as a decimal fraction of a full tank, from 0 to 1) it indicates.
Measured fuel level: 0.375
